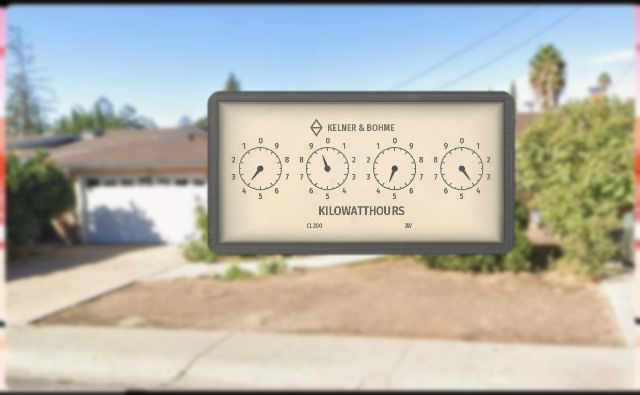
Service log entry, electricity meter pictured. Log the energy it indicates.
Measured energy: 3944 kWh
